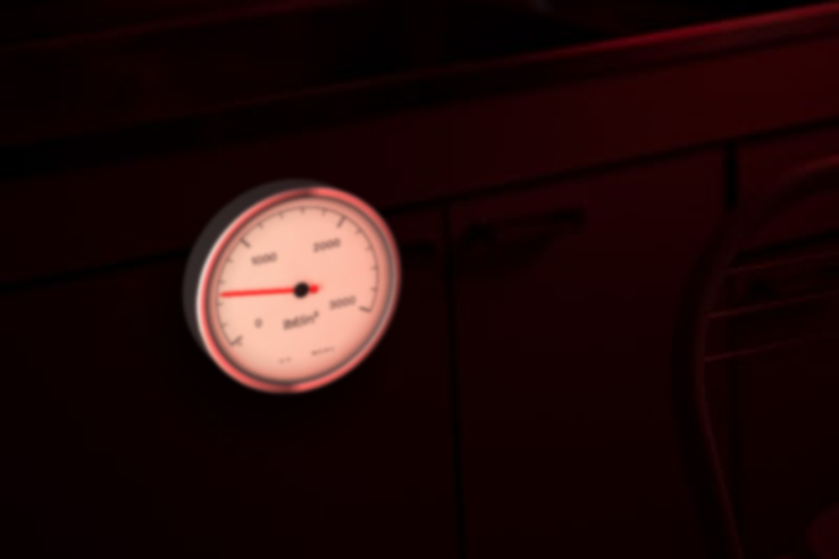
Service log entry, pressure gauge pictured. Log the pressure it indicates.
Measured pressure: 500 psi
